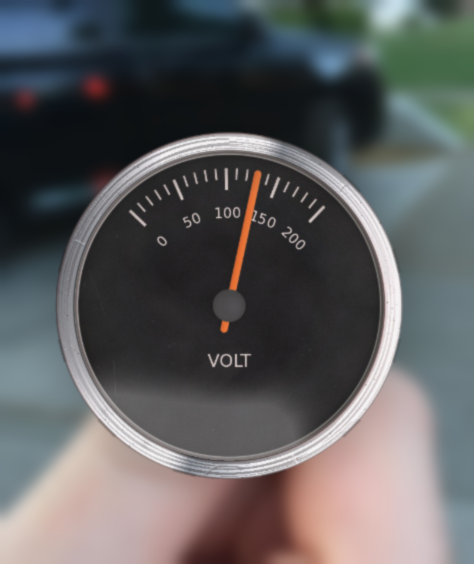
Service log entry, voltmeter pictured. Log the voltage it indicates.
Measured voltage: 130 V
